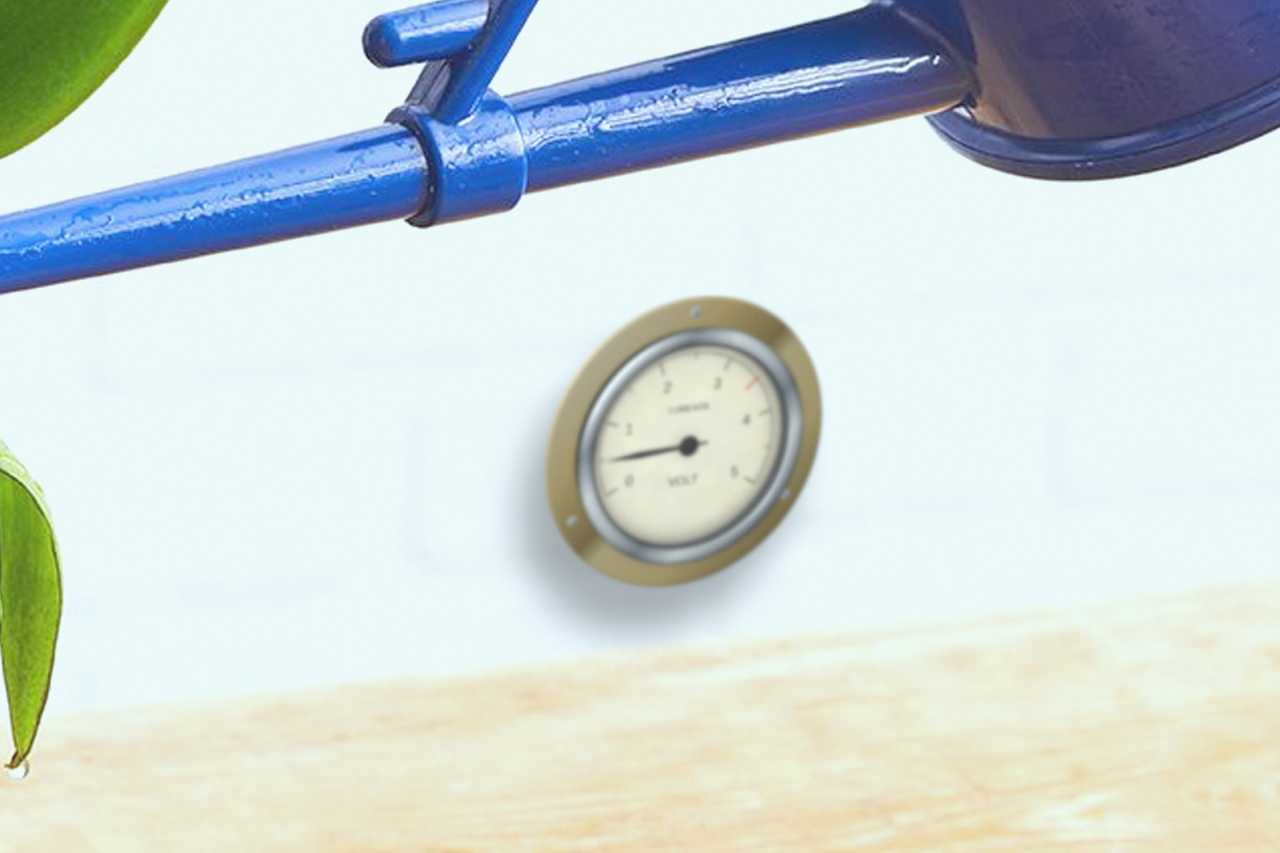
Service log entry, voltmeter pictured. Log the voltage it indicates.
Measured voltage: 0.5 V
